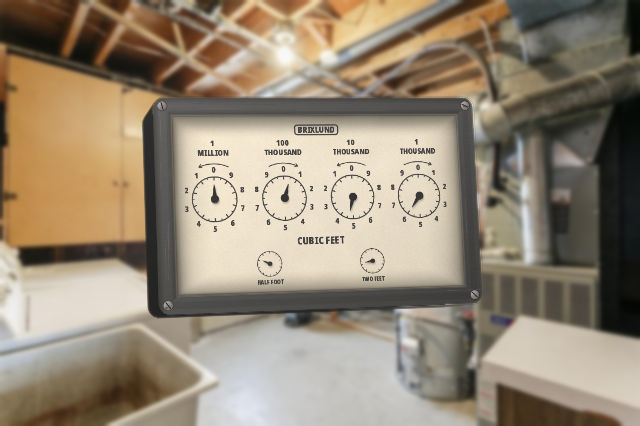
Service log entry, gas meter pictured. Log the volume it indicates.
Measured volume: 4600 ft³
